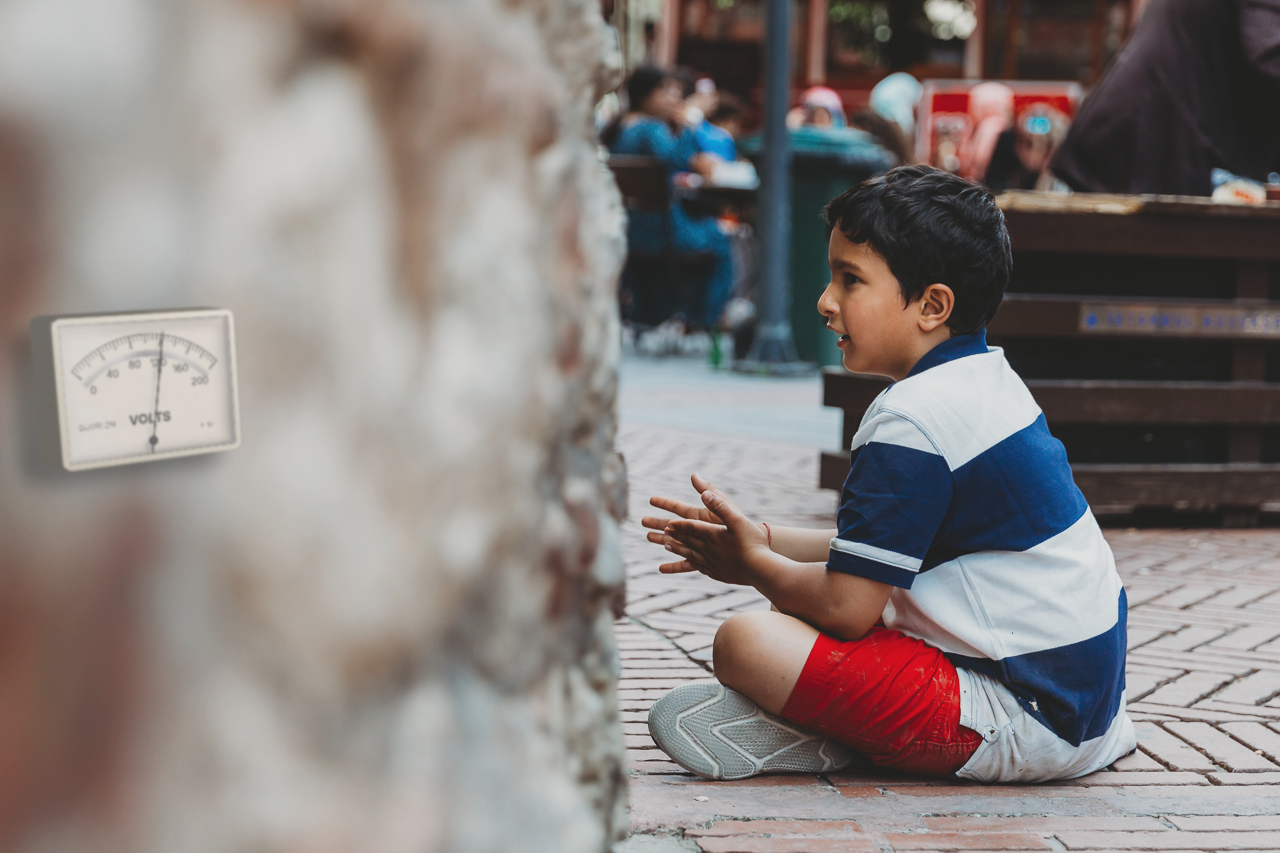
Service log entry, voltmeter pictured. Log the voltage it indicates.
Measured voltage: 120 V
